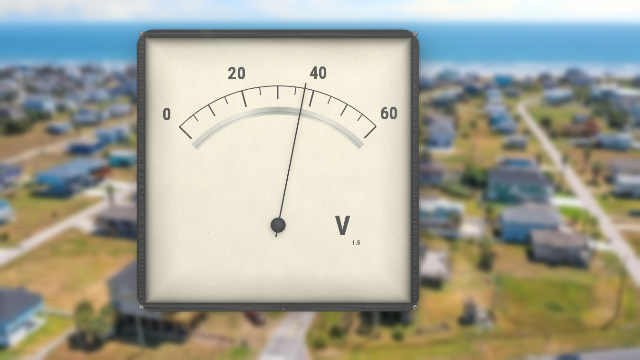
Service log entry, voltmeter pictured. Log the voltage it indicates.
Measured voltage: 37.5 V
